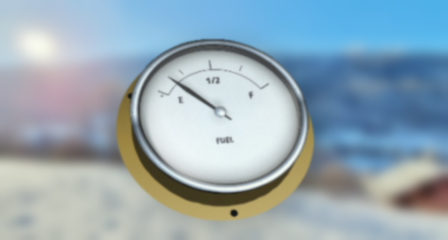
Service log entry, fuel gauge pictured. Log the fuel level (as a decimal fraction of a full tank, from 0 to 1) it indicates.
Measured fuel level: 0.125
